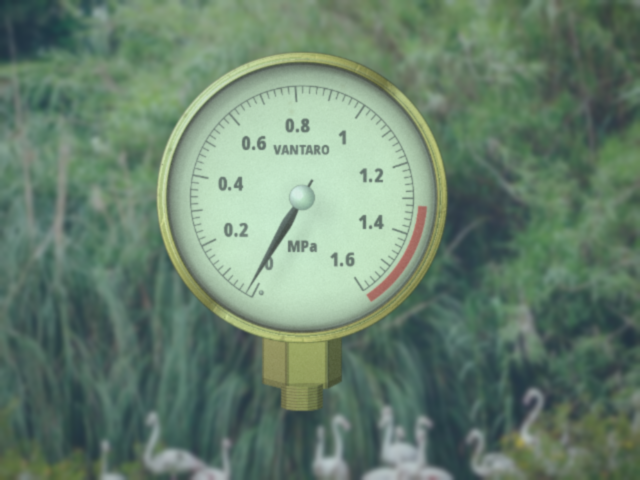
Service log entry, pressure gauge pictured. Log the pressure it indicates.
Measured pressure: 0.02 MPa
